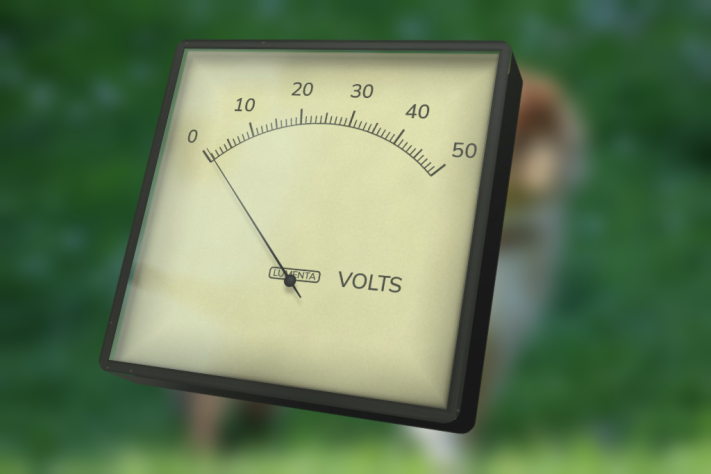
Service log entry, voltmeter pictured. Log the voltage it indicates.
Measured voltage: 1 V
